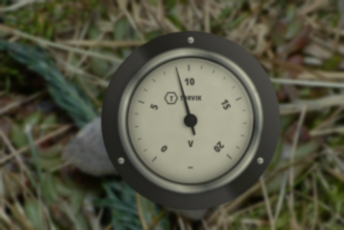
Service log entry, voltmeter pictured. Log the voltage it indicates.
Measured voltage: 9 V
